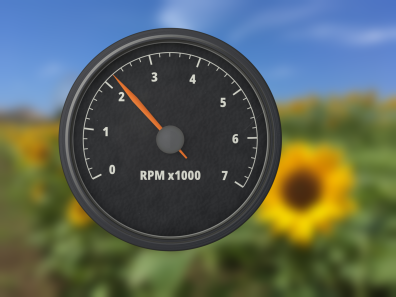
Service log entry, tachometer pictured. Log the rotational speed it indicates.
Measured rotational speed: 2200 rpm
